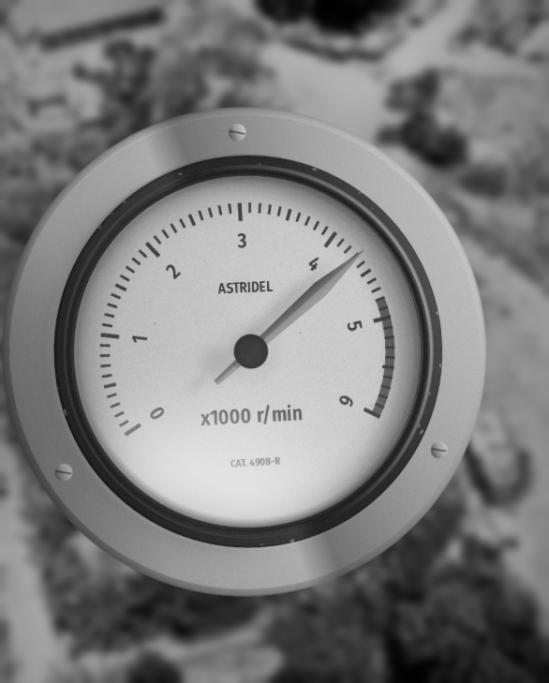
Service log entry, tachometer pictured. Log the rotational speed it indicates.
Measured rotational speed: 4300 rpm
